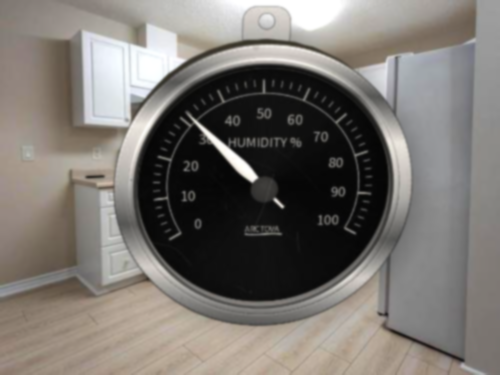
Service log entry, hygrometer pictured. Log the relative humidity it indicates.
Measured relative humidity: 32 %
